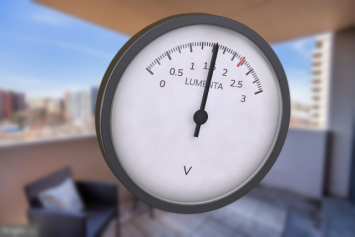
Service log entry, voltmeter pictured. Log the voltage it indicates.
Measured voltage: 1.5 V
